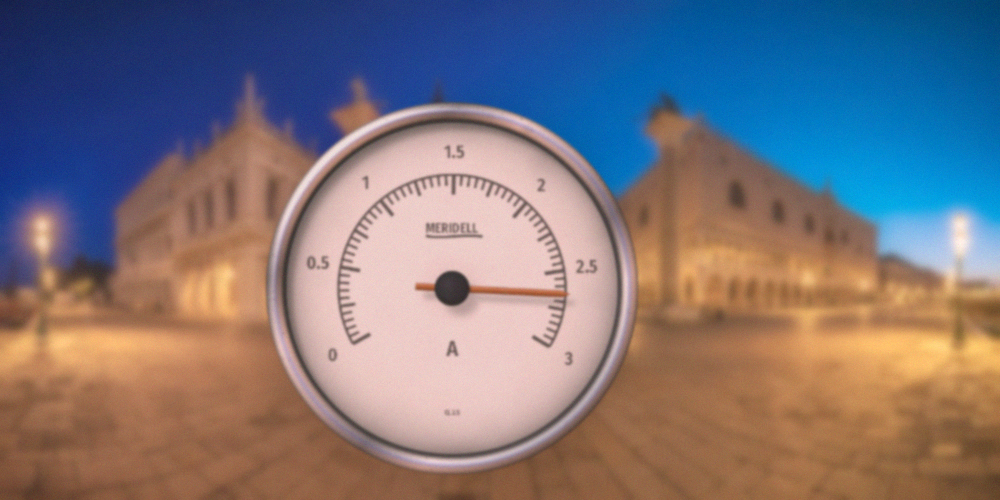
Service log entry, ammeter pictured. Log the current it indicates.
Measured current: 2.65 A
